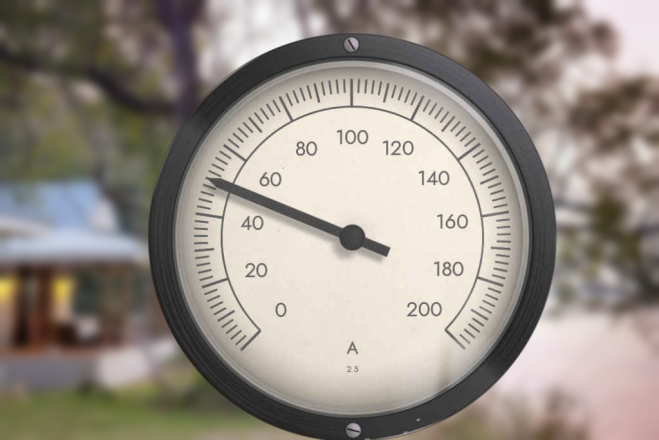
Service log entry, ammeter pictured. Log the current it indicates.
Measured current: 50 A
